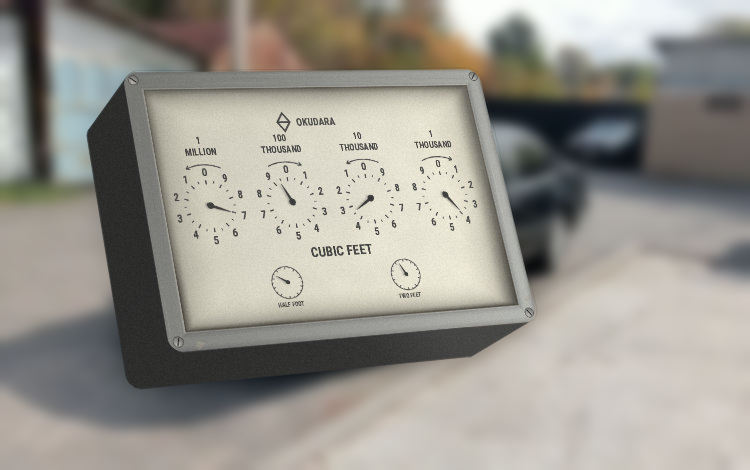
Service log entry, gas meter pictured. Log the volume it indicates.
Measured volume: 693400 ft³
